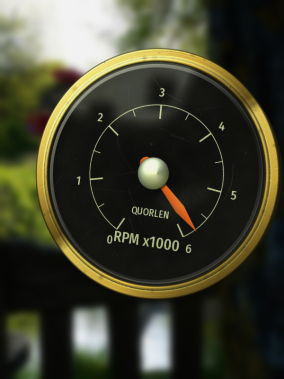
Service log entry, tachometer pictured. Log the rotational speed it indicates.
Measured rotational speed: 5750 rpm
